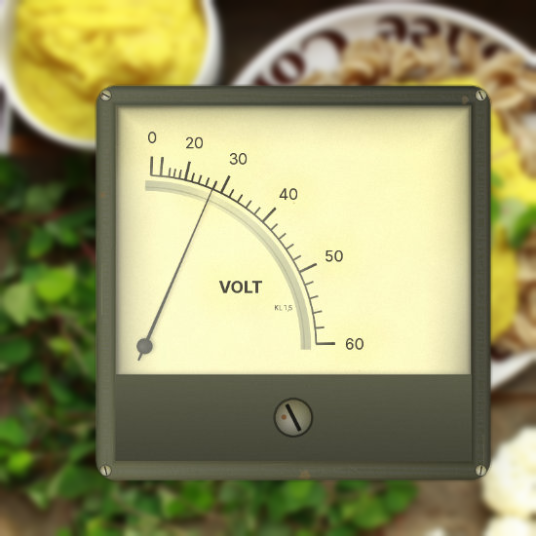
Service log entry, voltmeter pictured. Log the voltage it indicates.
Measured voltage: 28 V
